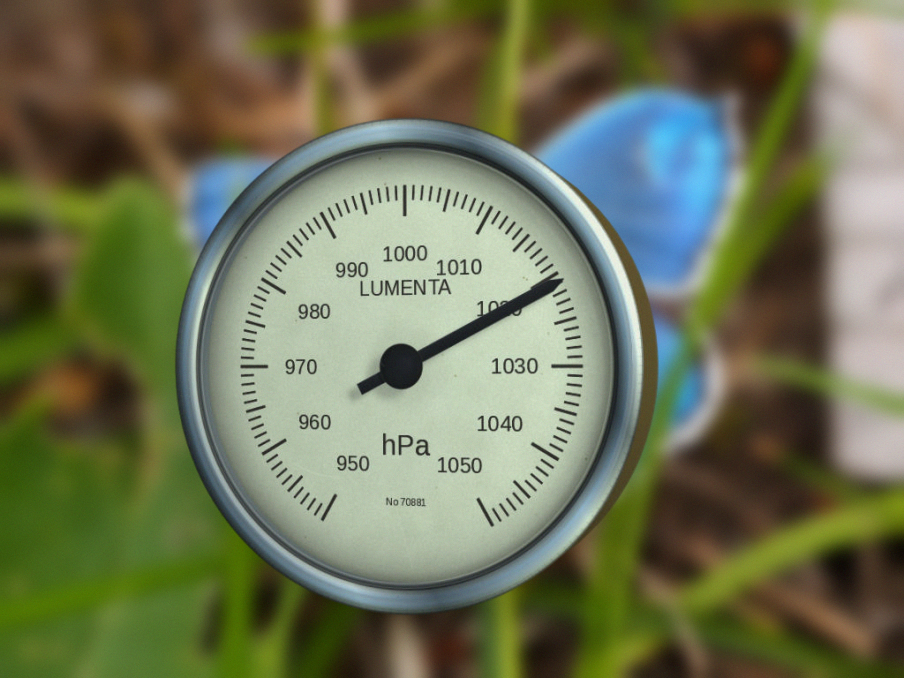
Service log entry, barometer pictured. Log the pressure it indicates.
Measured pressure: 1021 hPa
